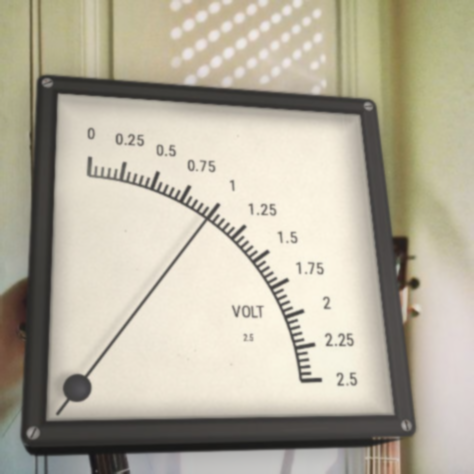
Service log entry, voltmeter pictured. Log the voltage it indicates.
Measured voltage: 1 V
